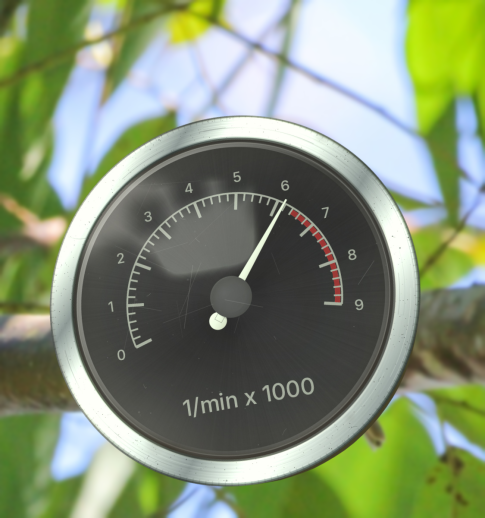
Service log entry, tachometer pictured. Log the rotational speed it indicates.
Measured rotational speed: 6200 rpm
